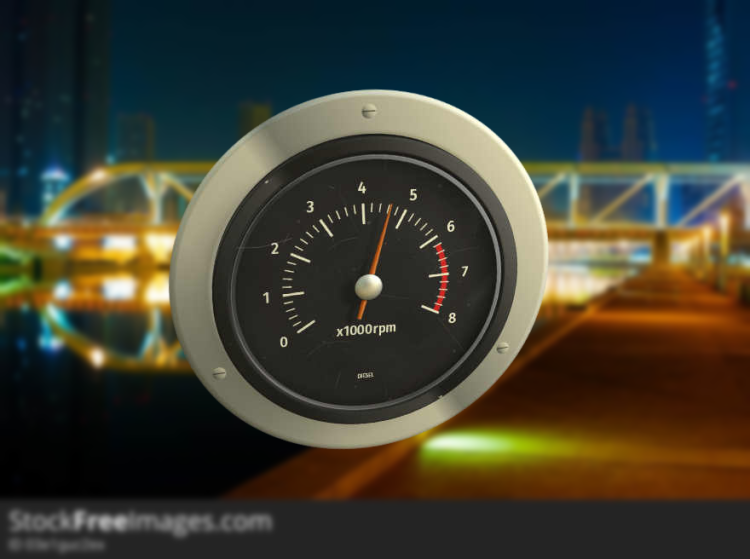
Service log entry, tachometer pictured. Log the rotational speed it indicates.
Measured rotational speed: 4600 rpm
